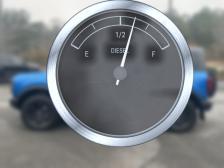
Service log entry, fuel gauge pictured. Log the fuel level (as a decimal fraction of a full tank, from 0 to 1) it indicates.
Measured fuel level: 0.625
